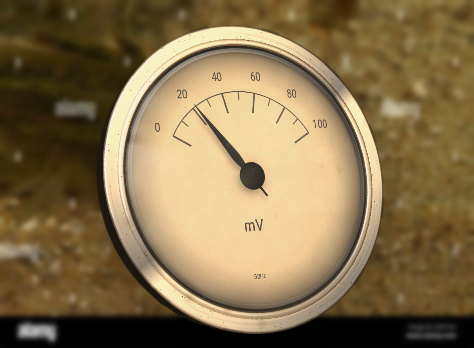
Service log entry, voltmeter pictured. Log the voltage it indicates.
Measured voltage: 20 mV
